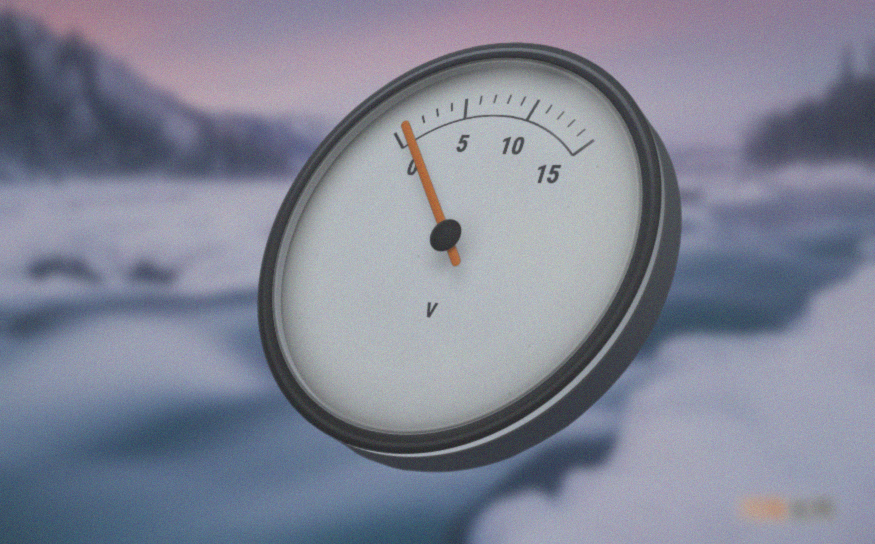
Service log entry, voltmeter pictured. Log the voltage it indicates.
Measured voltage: 1 V
